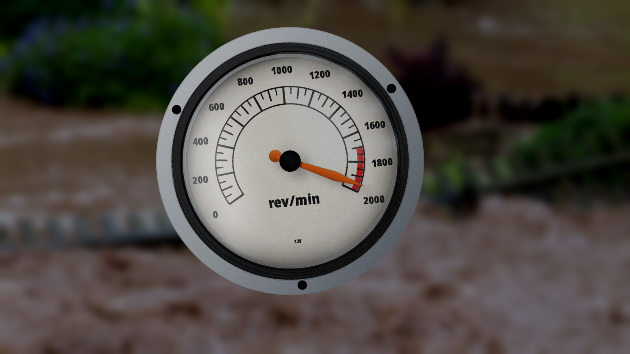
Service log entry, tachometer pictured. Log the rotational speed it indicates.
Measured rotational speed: 1950 rpm
